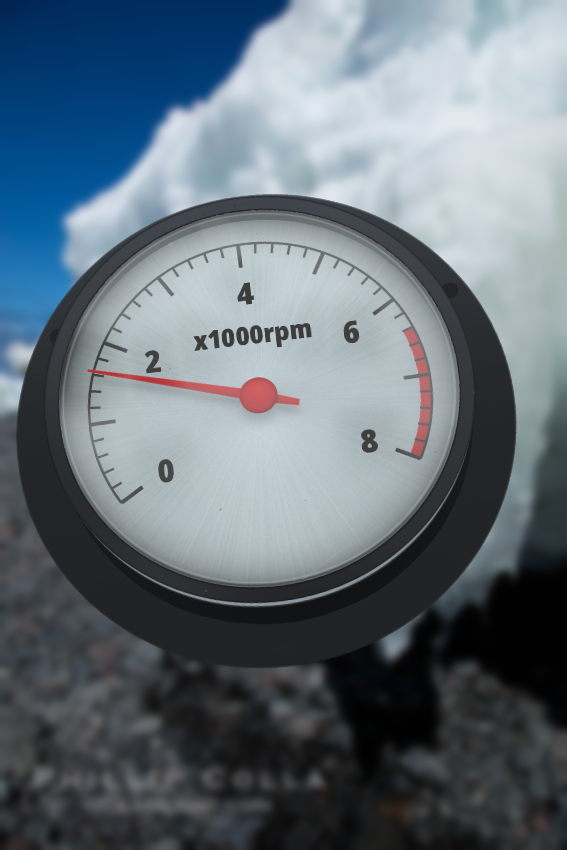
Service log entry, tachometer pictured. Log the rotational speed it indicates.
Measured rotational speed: 1600 rpm
